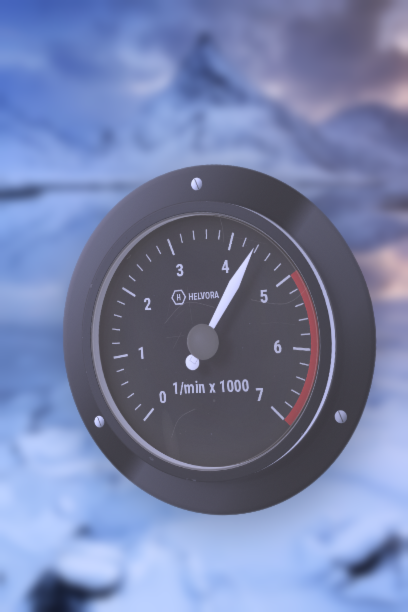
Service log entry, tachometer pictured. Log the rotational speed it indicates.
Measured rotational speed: 4400 rpm
